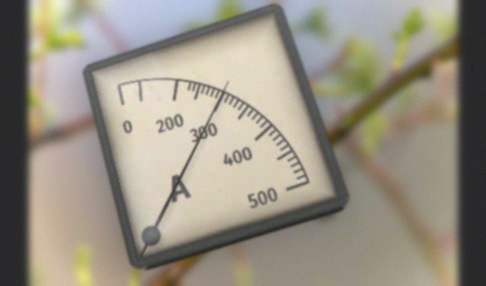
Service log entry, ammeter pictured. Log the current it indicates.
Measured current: 300 A
